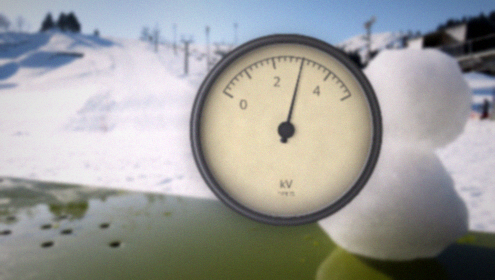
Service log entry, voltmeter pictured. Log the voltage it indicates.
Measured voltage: 3 kV
